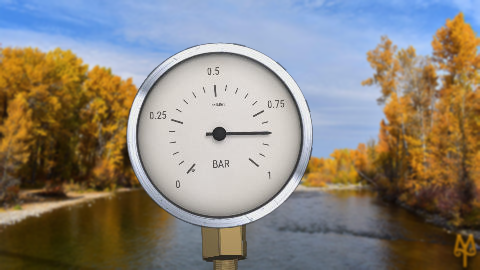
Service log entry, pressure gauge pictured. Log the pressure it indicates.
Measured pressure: 0.85 bar
